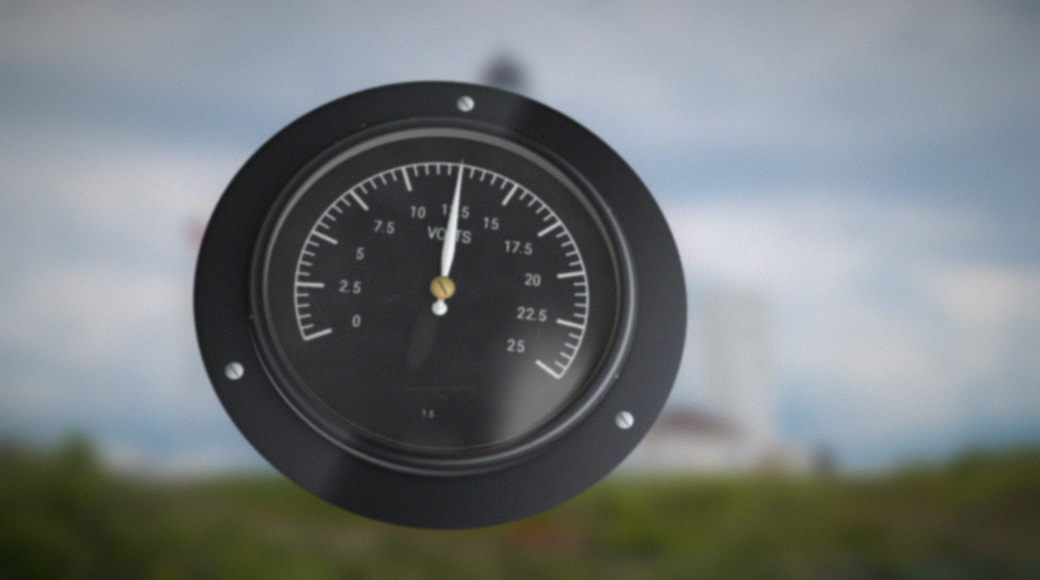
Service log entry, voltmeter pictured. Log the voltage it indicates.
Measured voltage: 12.5 V
